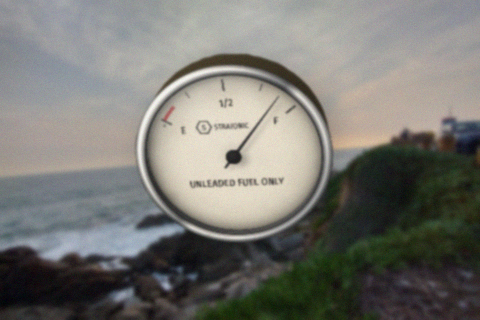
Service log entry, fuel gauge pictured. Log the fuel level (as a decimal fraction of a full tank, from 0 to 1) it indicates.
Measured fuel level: 0.875
